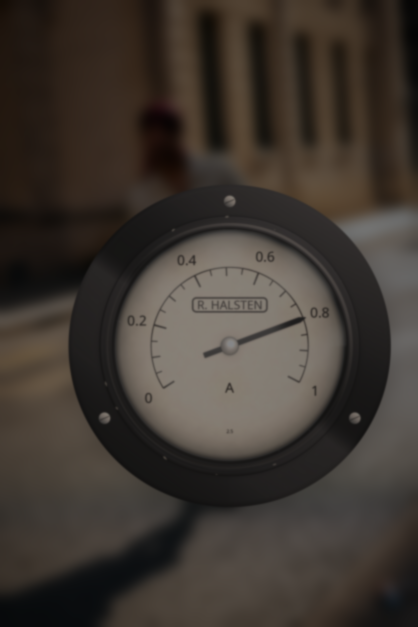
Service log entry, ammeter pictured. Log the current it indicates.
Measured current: 0.8 A
